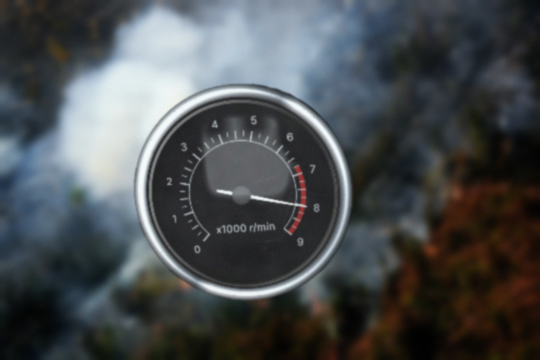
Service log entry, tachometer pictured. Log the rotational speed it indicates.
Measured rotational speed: 8000 rpm
